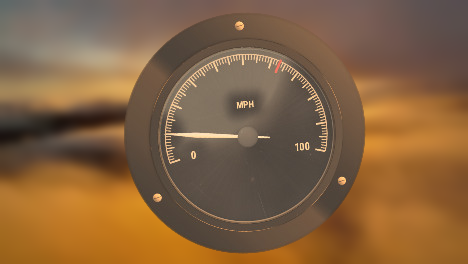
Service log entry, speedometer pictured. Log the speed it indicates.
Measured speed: 10 mph
